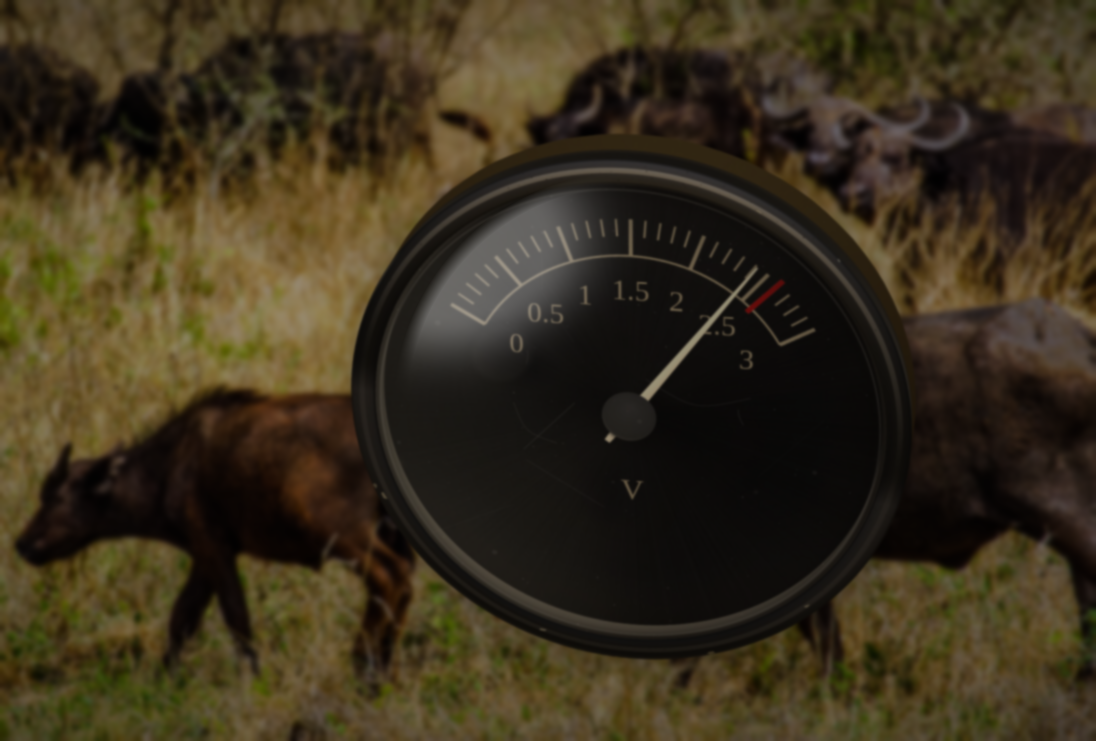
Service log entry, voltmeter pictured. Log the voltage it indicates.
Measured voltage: 2.4 V
